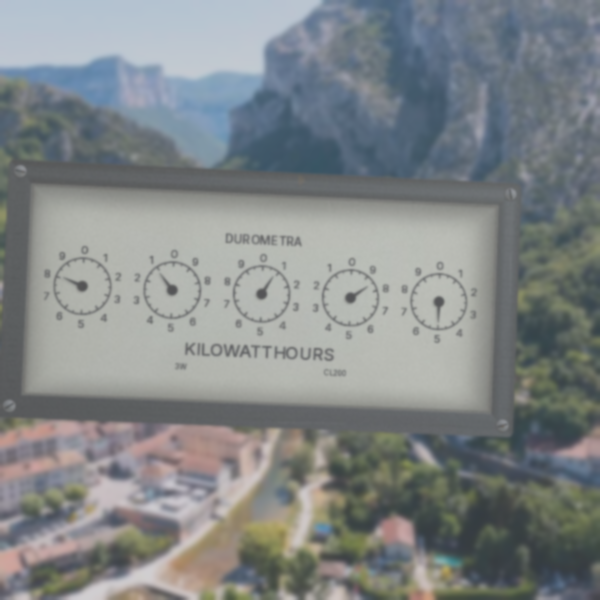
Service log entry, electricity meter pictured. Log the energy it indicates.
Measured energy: 81085 kWh
